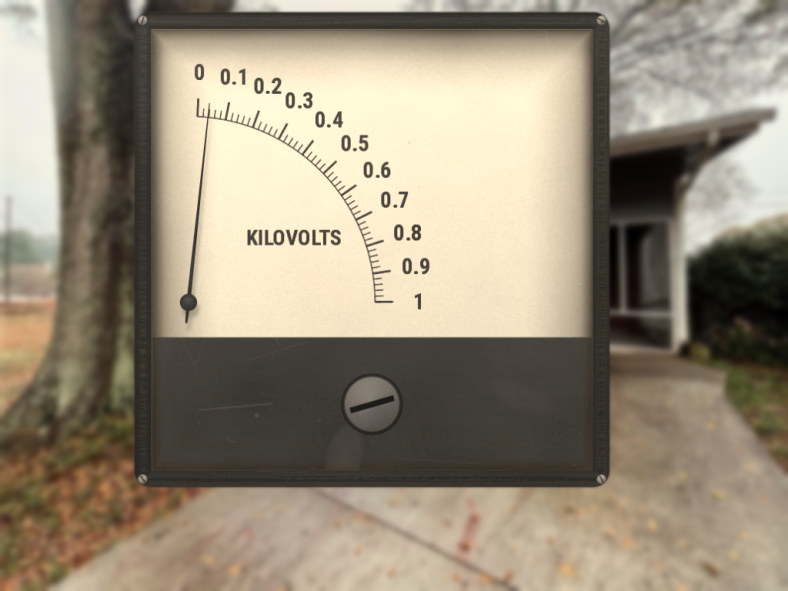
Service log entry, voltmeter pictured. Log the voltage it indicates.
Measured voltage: 0.04 kV
